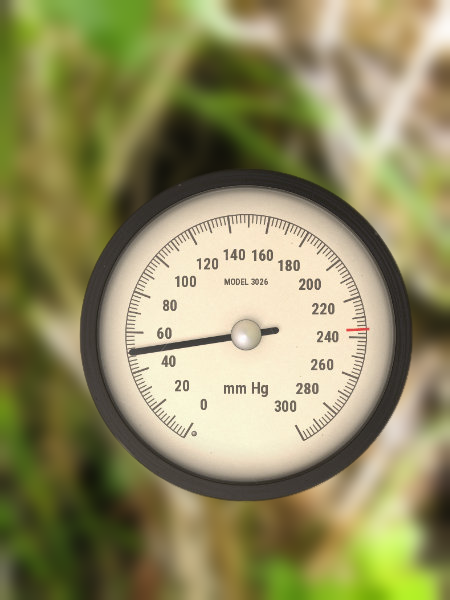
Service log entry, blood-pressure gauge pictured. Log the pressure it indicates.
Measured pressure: 50 mmHg
